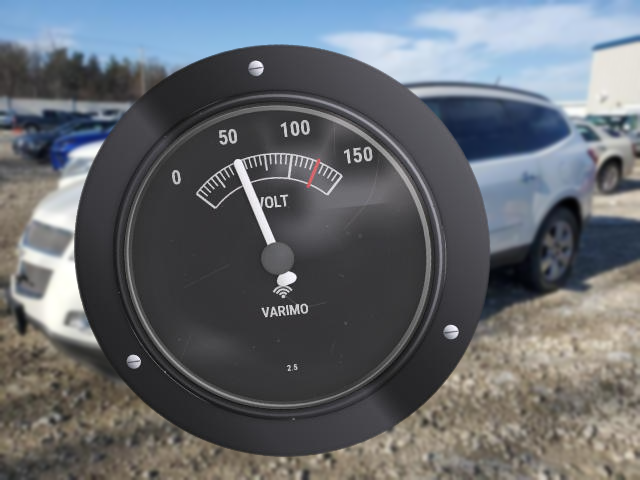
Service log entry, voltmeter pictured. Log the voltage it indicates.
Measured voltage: 50 V
